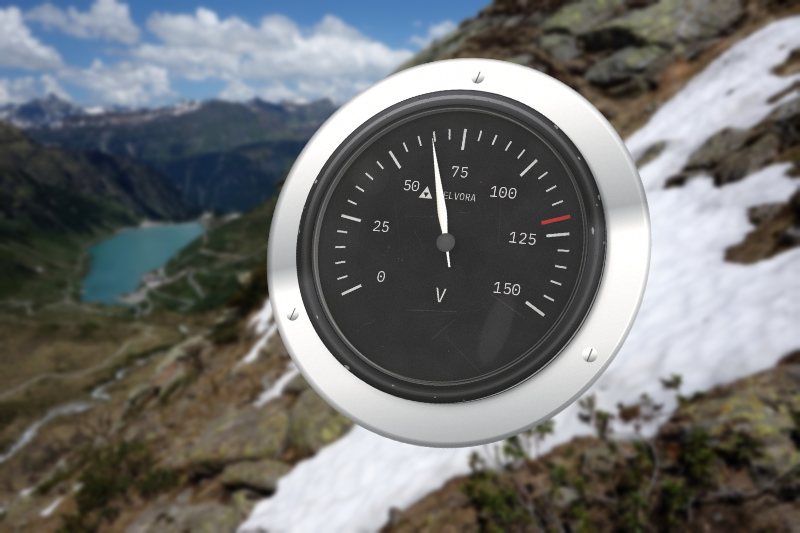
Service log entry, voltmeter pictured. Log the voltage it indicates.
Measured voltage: 65 V
